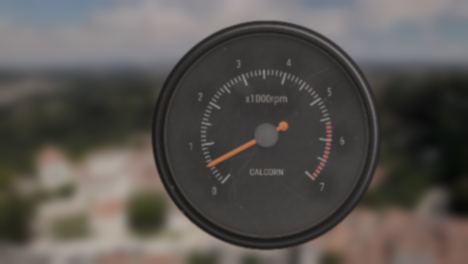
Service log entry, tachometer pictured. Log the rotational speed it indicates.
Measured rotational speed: 500 rpm
